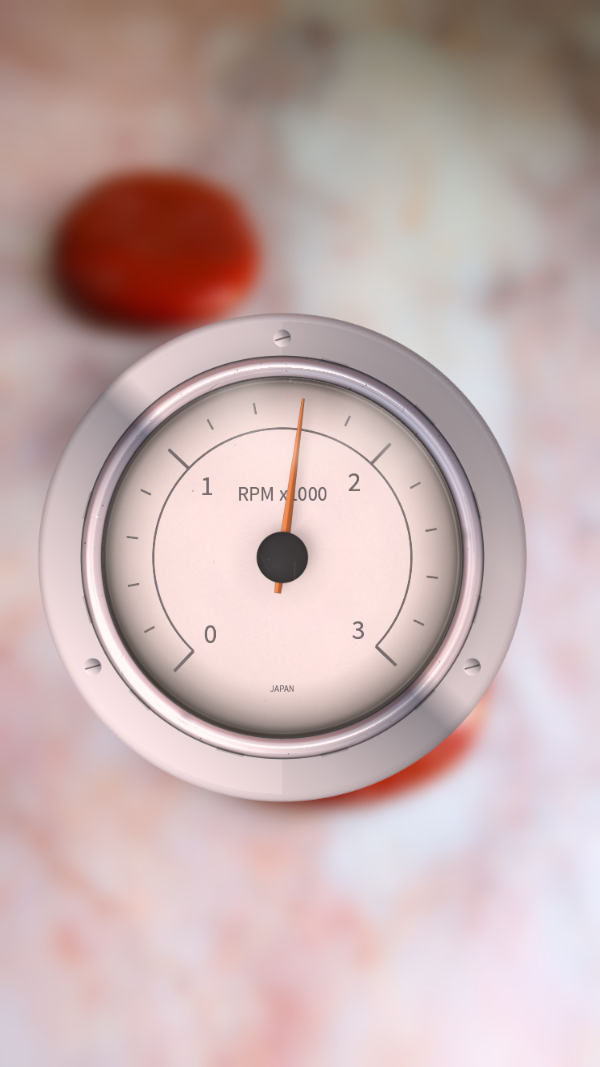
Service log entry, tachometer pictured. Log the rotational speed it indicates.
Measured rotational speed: 1600 rpm
